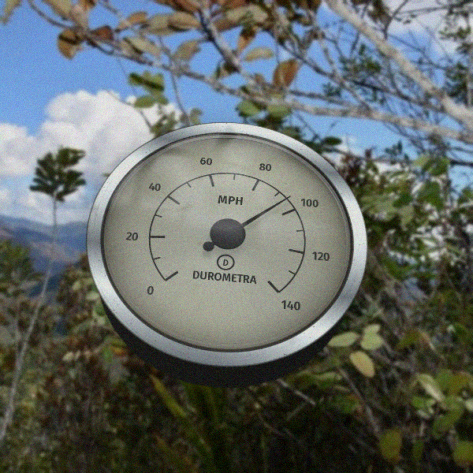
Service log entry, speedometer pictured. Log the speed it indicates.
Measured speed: 95 mph
